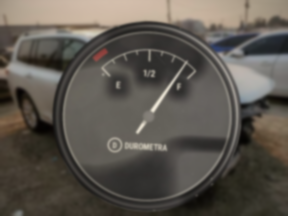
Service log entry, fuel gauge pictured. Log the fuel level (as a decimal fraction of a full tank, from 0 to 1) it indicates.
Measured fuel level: 0.875
